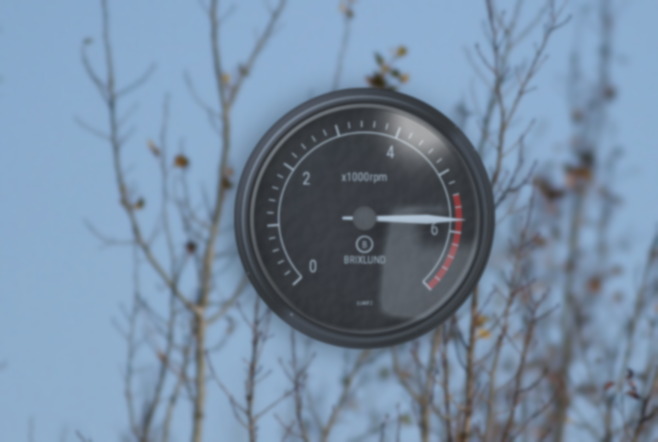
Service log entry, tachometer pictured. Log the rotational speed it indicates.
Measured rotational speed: 5800 rpm
